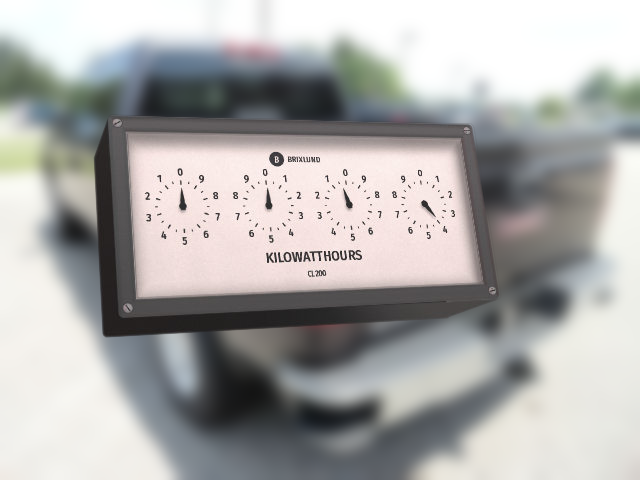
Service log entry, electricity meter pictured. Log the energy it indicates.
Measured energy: 4 kWh
